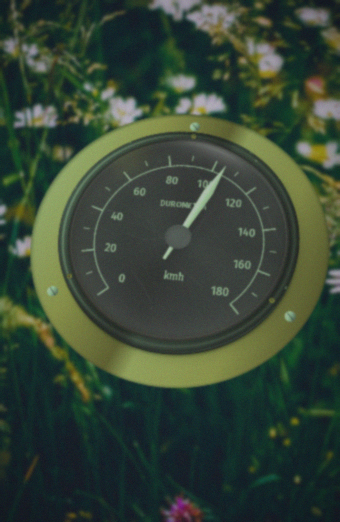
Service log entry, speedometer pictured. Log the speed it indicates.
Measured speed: 105 km/h
